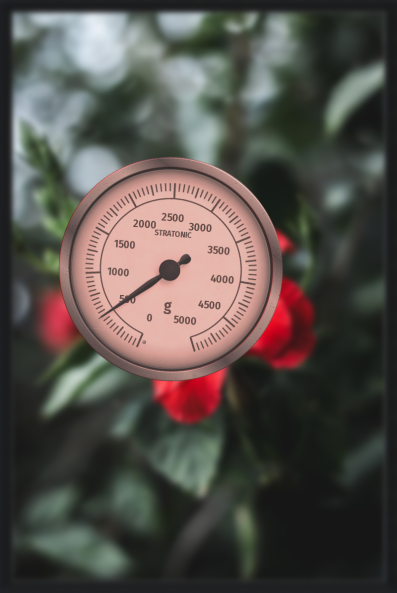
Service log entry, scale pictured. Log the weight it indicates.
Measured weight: 500 g
